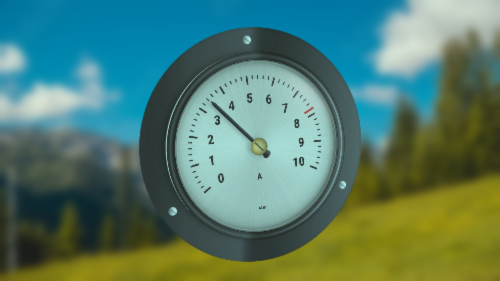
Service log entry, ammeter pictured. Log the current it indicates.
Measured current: 3.4 A
